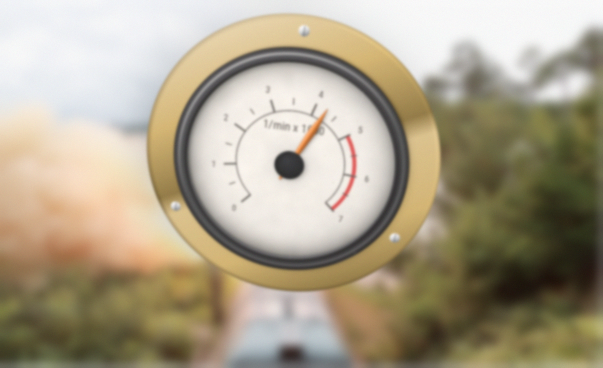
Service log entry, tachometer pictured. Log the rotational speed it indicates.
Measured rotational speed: 4250 rpm
